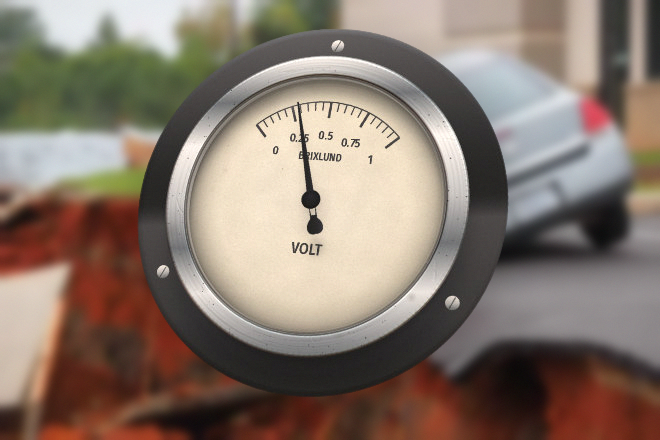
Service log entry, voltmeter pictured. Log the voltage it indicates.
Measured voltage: 0.3 V
